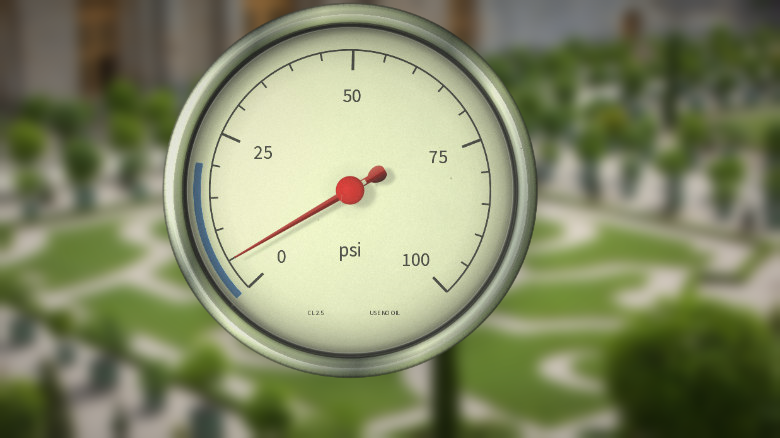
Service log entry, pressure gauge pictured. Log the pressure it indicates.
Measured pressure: 5 psi
